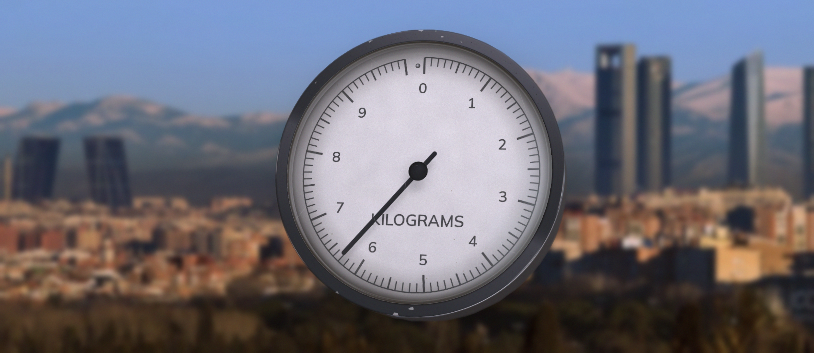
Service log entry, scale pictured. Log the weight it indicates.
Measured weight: 6.3 kg
